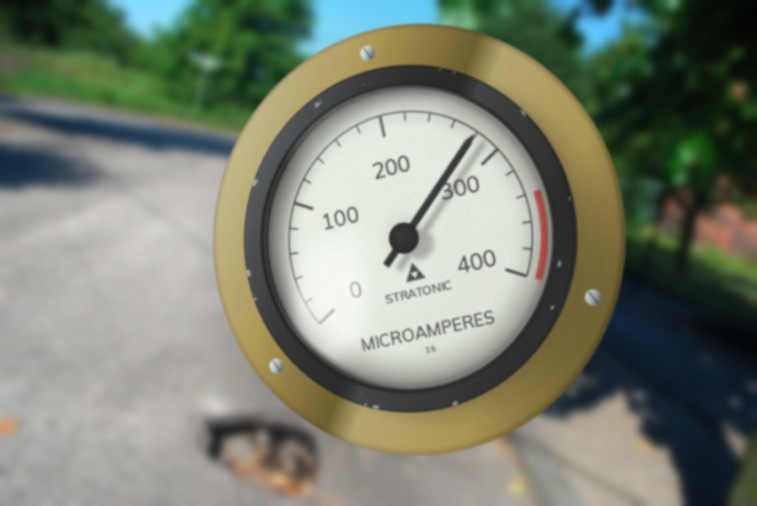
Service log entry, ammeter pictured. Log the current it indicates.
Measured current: 280 µA
